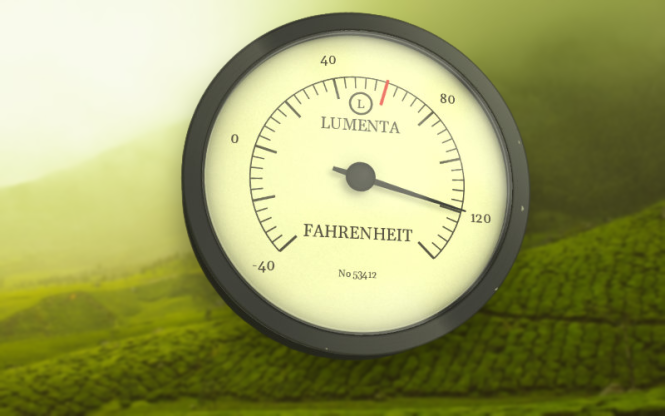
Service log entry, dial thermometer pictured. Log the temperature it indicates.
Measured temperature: 120 °F
